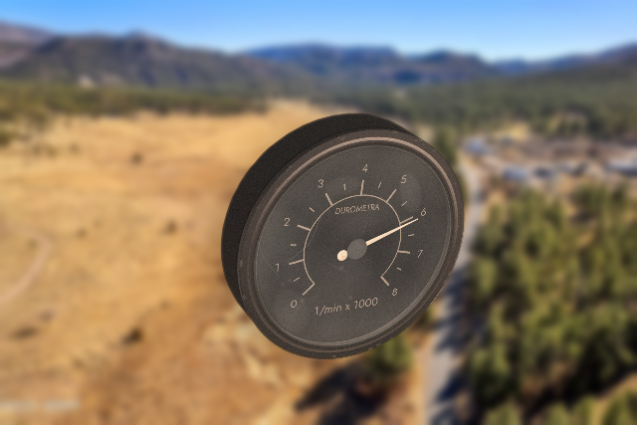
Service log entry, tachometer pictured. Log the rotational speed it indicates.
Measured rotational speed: 6000 rpm
